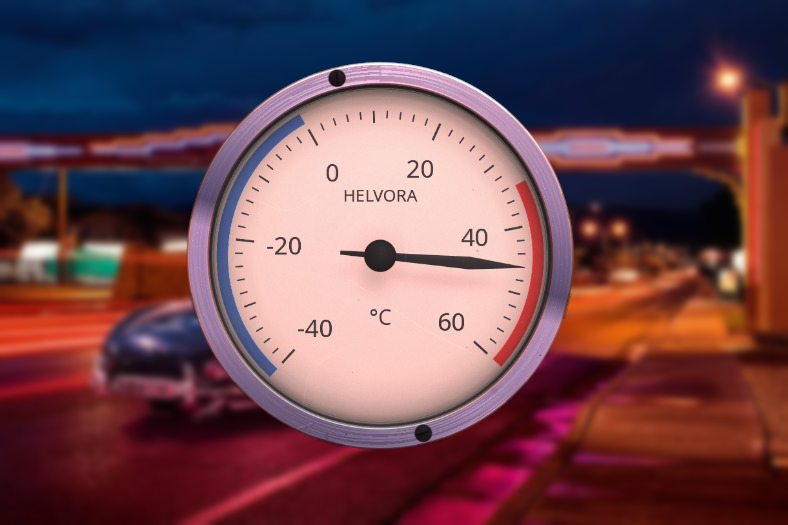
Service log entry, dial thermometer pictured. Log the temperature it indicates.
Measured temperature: 46 °C
